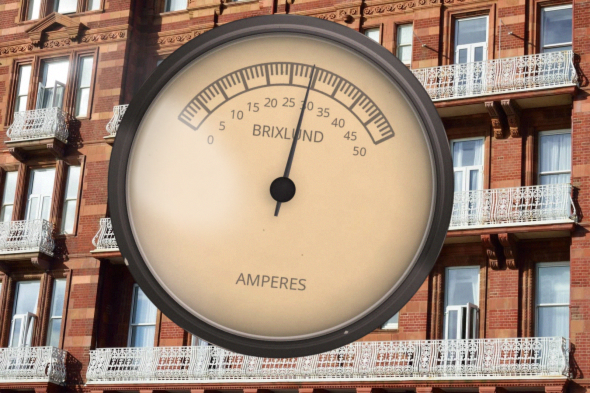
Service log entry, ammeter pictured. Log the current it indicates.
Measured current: 29 A
